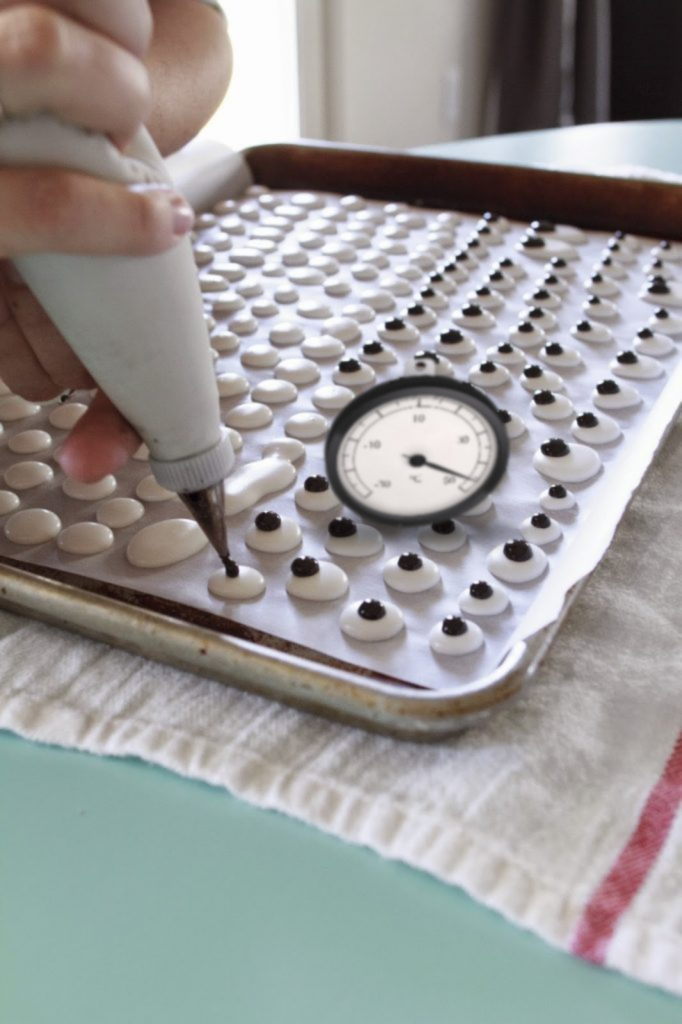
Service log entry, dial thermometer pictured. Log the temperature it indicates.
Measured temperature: 45 °C
